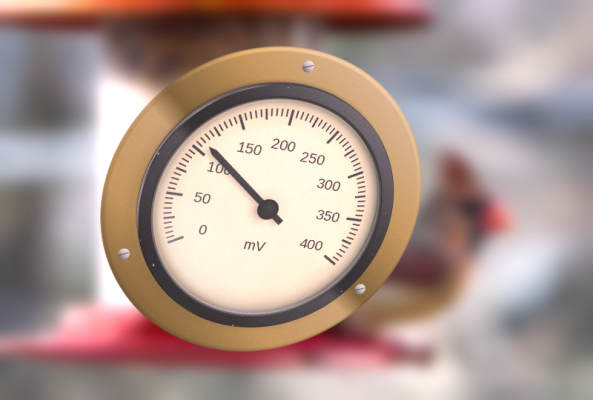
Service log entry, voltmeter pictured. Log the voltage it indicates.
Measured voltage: 110 mV
